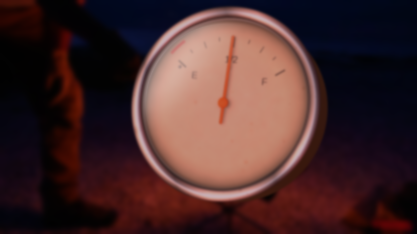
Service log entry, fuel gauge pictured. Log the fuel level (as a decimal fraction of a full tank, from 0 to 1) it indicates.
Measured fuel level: 0.5
